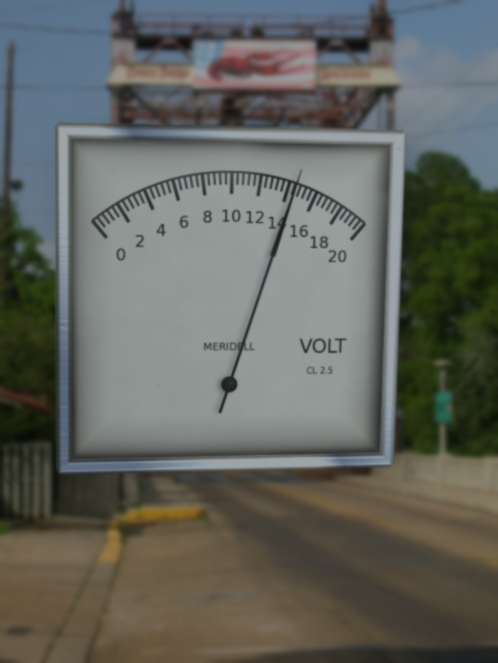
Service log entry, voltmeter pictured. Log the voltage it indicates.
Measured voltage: 14.4 V
